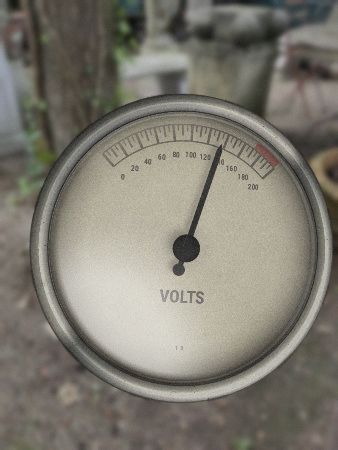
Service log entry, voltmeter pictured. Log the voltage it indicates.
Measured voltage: 135 V
